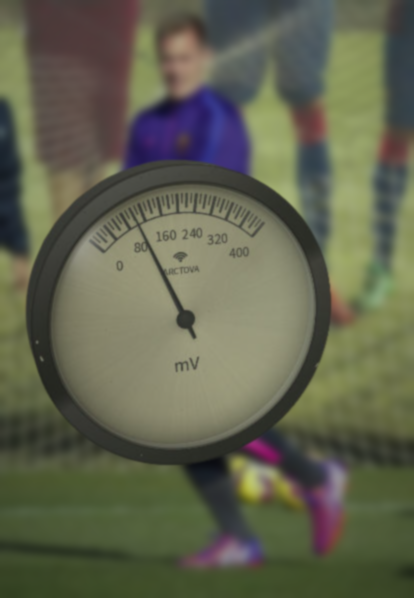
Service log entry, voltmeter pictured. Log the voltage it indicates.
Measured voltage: 100 mV
